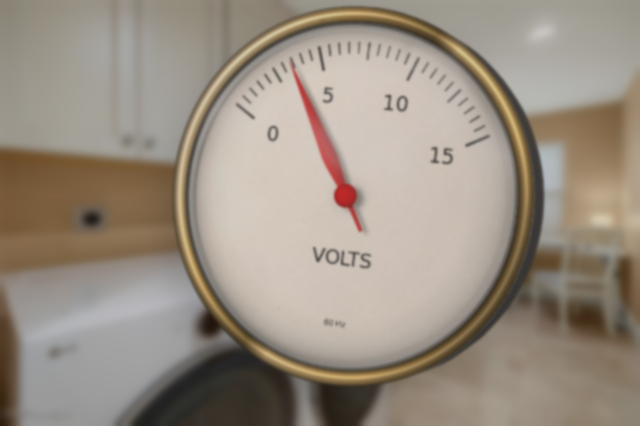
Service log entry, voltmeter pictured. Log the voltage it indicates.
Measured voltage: 3.5 V
